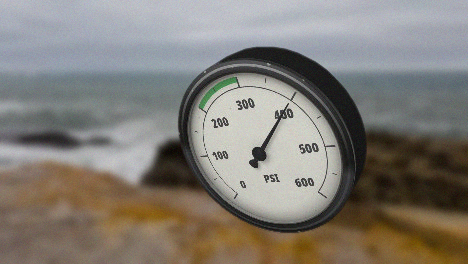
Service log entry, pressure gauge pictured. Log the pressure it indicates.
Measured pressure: 400 psi
